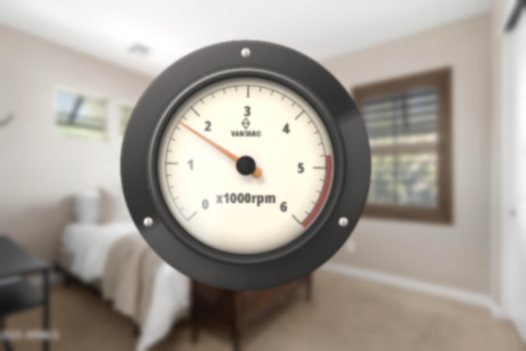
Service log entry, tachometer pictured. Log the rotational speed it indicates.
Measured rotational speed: 1700 rpm
